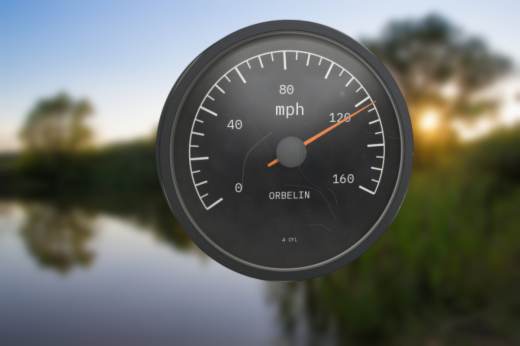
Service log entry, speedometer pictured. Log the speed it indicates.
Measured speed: 122.5 mph
